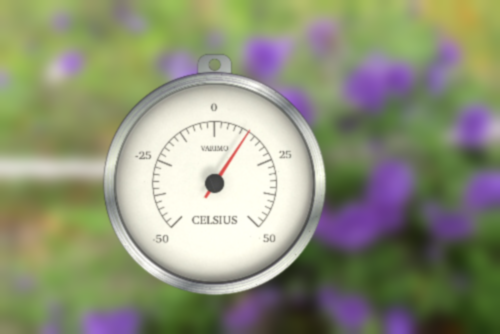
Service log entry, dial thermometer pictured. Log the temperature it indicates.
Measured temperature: 12.5 °C
